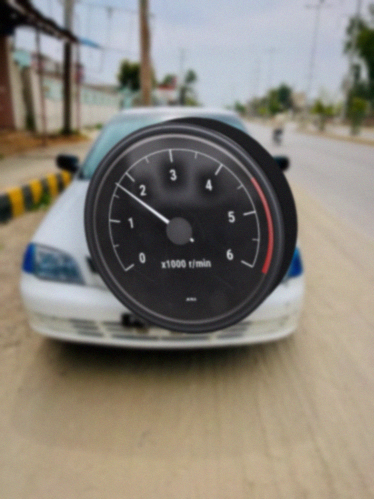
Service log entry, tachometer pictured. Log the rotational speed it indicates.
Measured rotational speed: 1750 rpm
